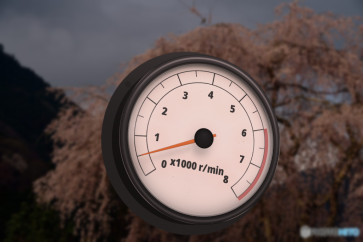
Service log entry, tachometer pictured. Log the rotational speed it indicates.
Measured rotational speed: 500 rpm
